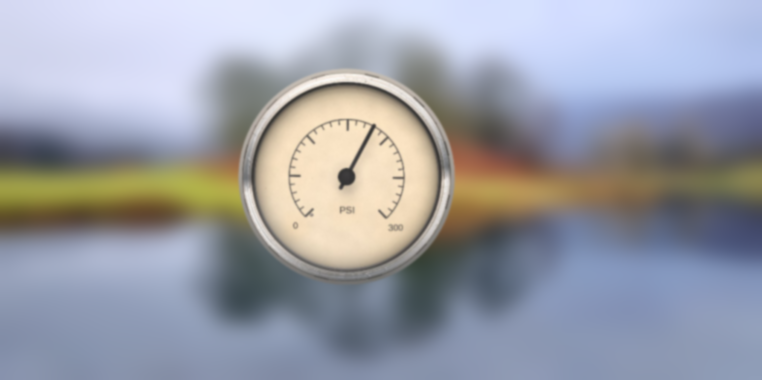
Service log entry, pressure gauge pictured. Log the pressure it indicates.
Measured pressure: 180 psi
